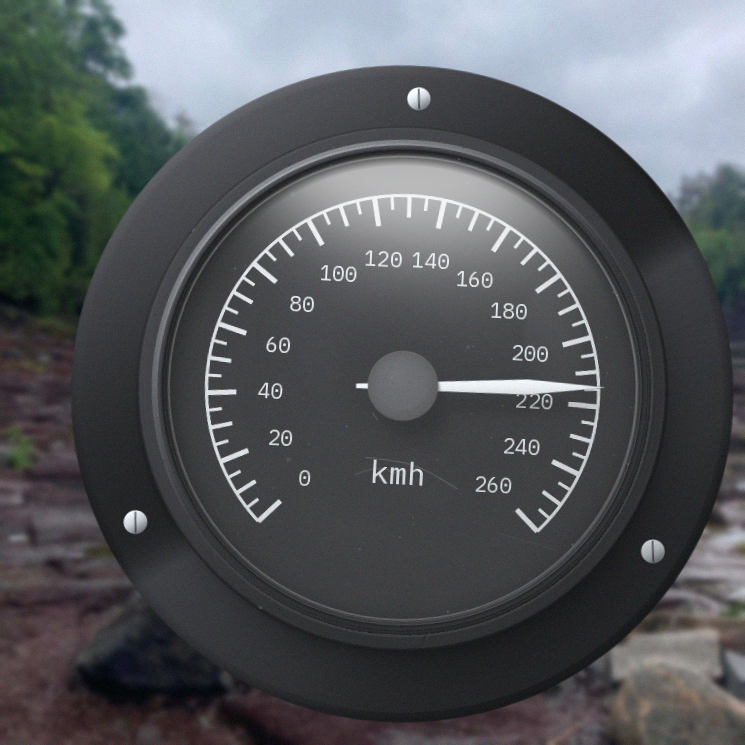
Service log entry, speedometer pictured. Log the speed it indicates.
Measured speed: 215 km/h
